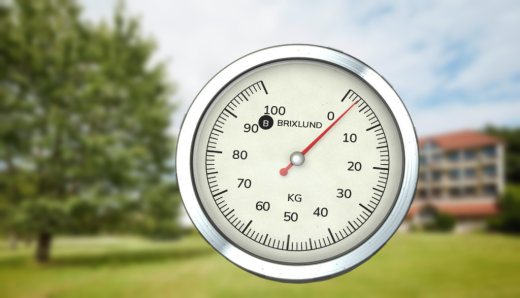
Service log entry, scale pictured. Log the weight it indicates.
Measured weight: 3 kg
